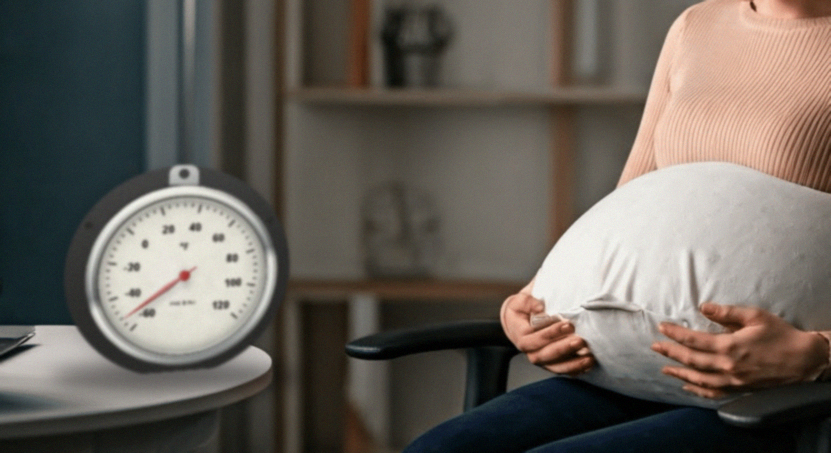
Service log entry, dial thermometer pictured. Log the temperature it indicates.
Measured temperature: -52 °F
